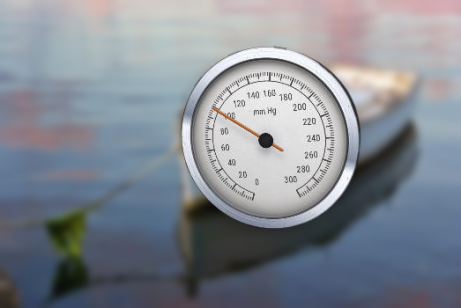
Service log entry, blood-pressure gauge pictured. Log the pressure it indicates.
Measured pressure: 100 mmHg
